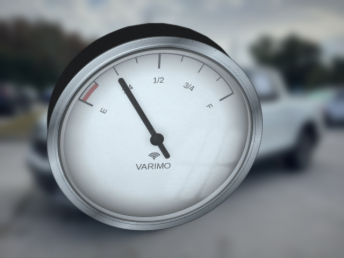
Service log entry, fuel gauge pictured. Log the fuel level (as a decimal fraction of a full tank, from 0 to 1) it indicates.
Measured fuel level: 0.25
